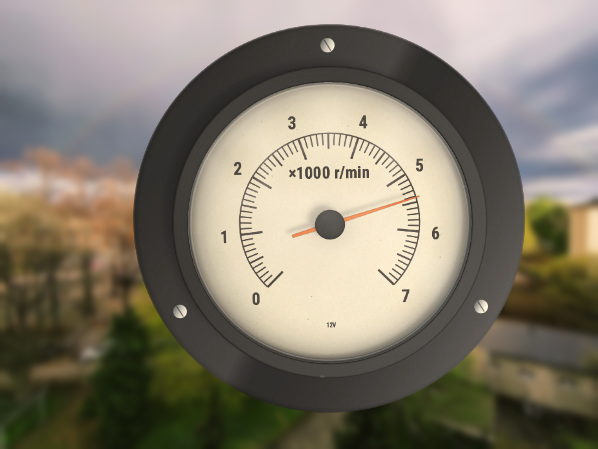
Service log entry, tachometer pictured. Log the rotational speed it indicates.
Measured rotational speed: 5400 rpm
